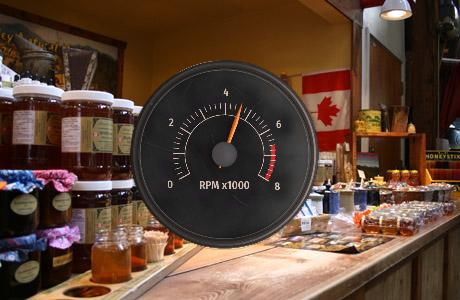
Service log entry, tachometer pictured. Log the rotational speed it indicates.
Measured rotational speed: 4600 rpm
